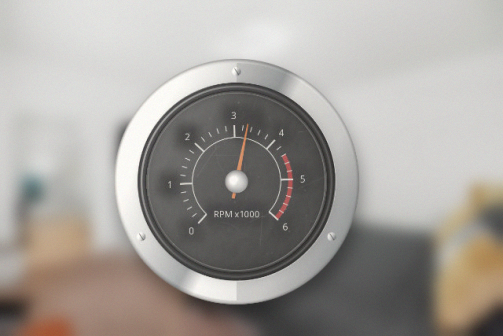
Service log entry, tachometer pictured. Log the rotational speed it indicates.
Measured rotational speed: 3300 rpm
